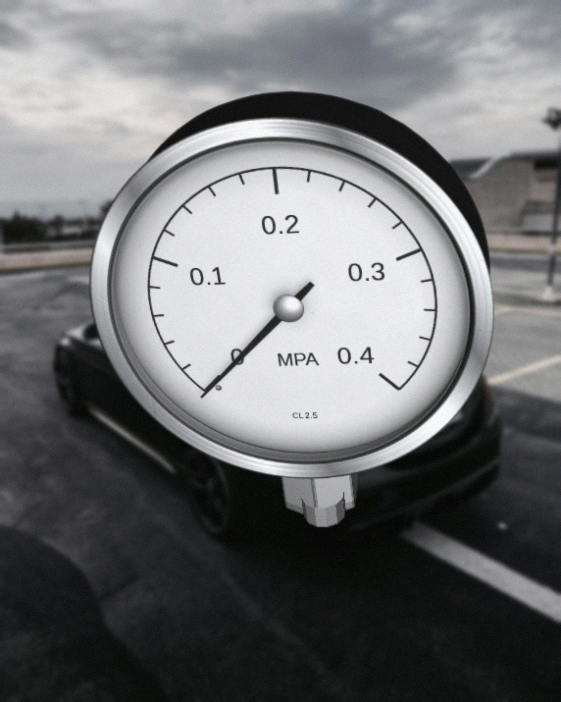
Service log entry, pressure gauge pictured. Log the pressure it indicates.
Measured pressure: 0 MPa
